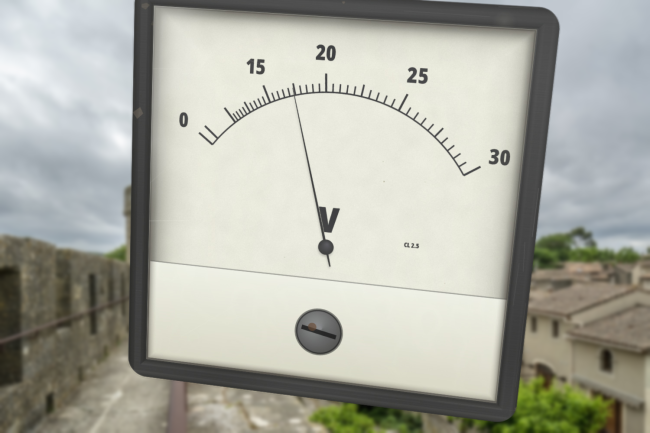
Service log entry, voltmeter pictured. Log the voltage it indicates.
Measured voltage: 17.5 V
